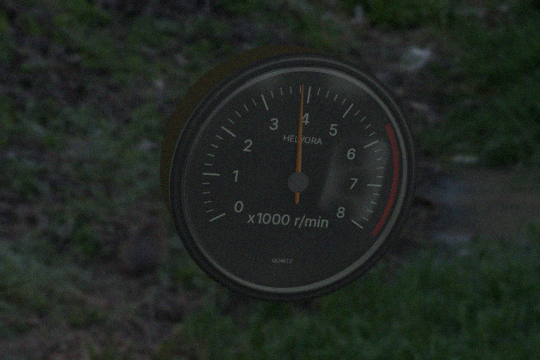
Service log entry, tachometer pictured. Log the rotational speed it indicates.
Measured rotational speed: 3800 rpm
